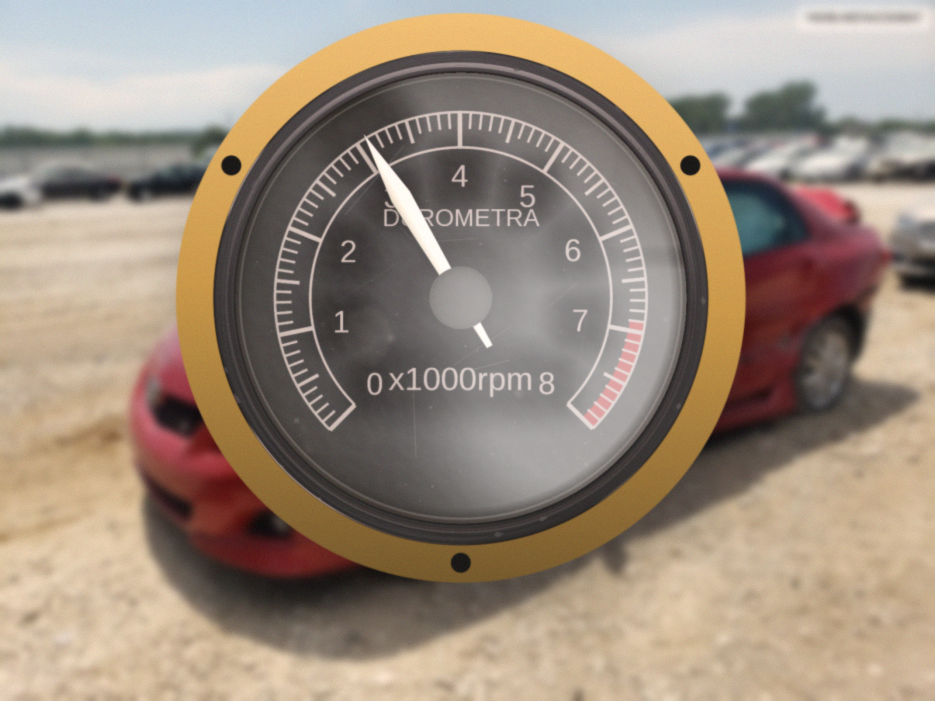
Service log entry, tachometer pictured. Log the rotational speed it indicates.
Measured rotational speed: 3100 rpm
